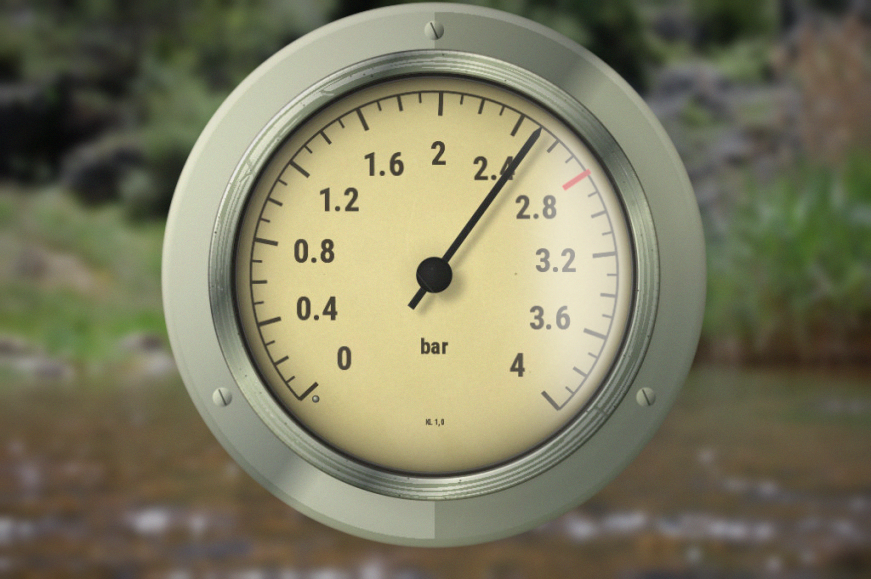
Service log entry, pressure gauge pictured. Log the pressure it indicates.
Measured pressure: 2.5 bar
